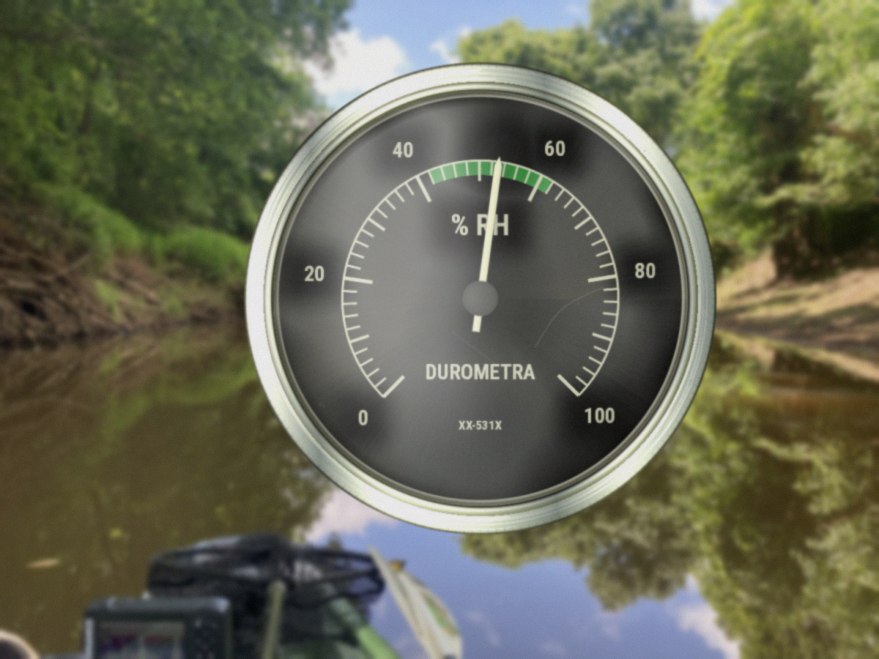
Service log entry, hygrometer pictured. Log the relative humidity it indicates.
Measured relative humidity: 53 %
